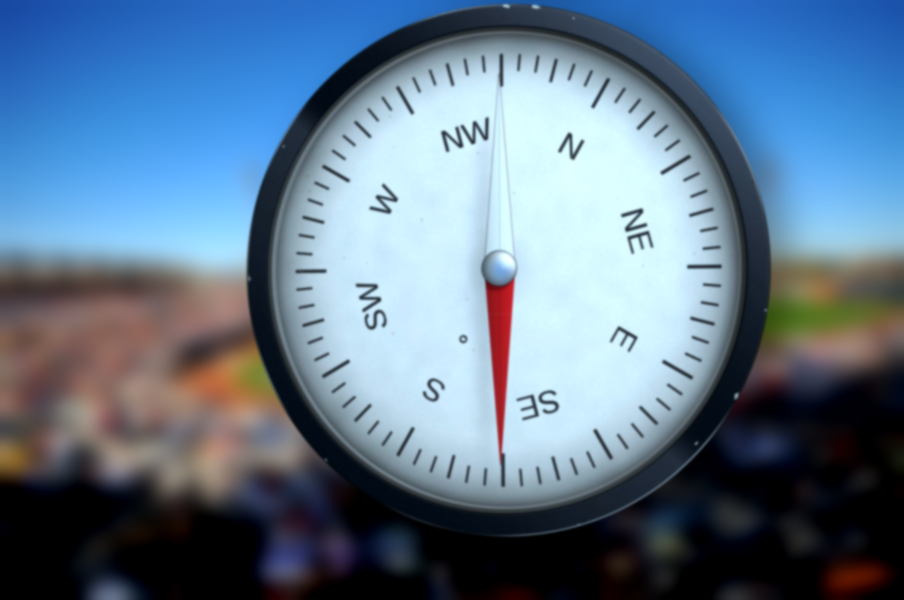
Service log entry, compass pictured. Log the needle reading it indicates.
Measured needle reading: 150 °
